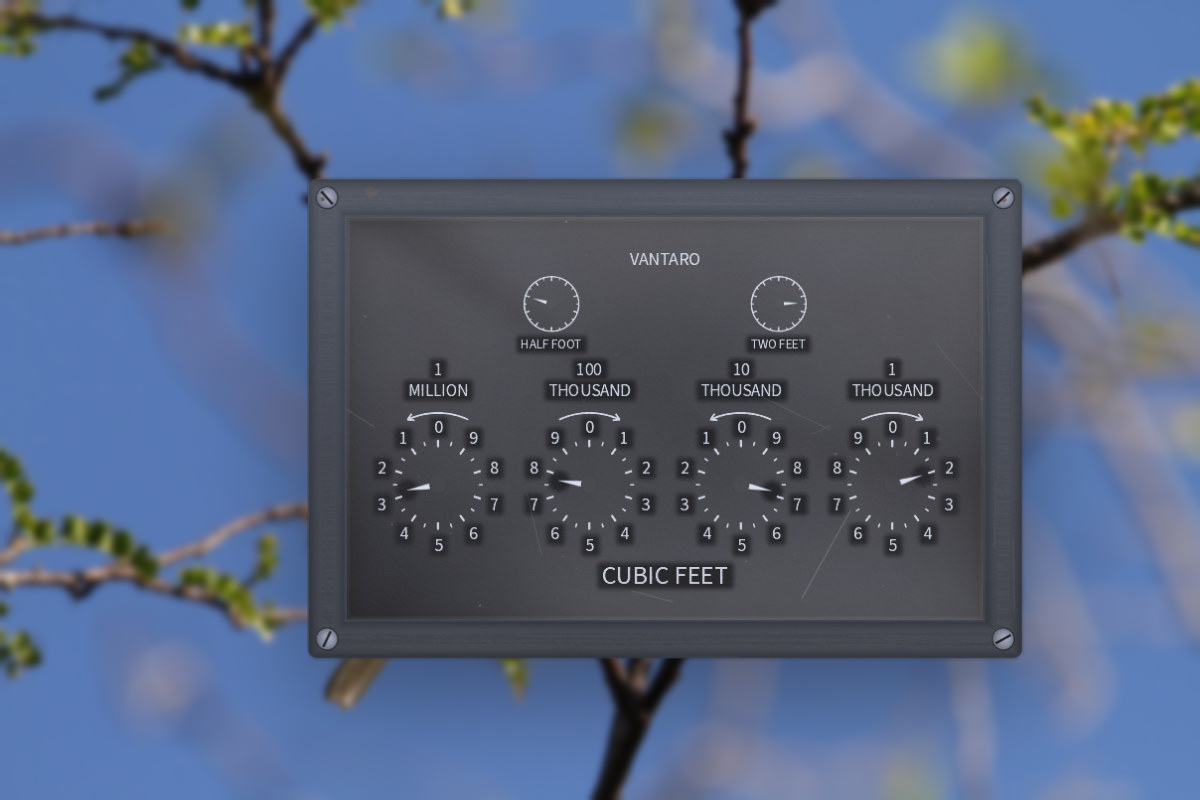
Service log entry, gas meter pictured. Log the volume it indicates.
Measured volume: 277200 ft³
